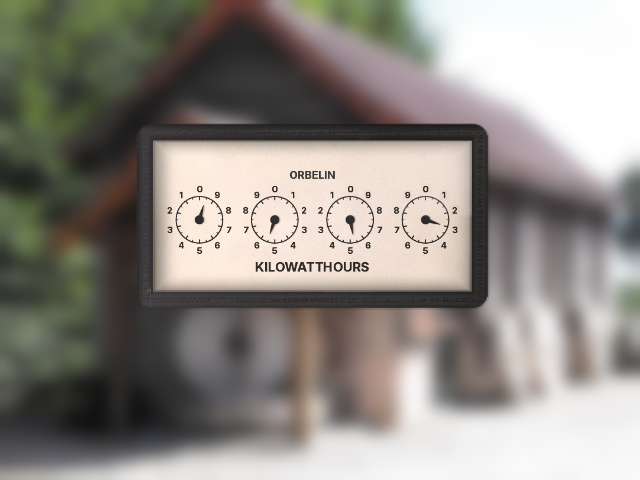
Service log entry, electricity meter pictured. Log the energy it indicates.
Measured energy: 9553 kWh
